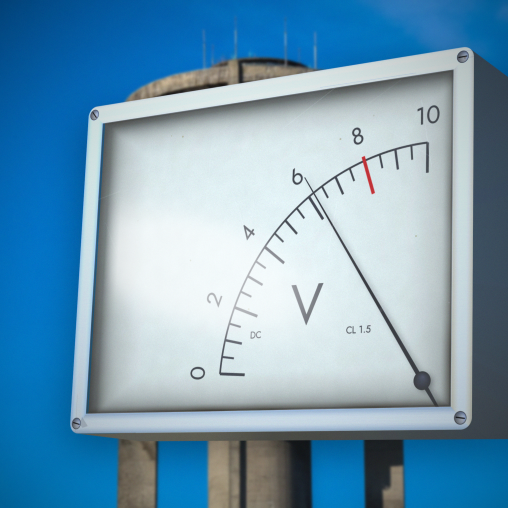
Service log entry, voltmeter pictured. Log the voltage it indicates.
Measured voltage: 6.25 V
